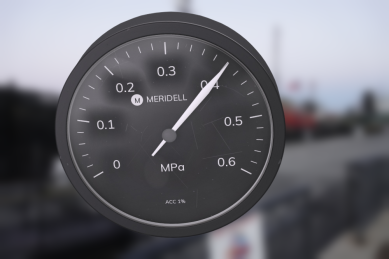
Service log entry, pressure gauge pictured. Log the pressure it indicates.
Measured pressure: 0.4 MPa
